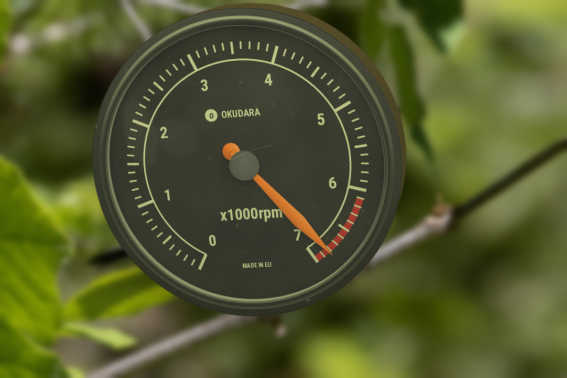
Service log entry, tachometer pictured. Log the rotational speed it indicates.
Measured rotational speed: 6800 rpm
